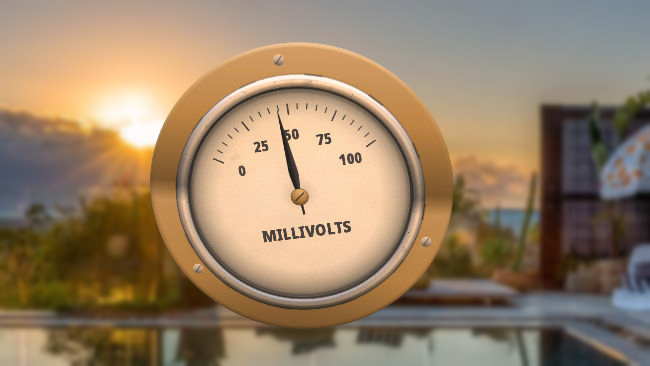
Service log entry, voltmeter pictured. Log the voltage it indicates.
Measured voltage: 45 mV
